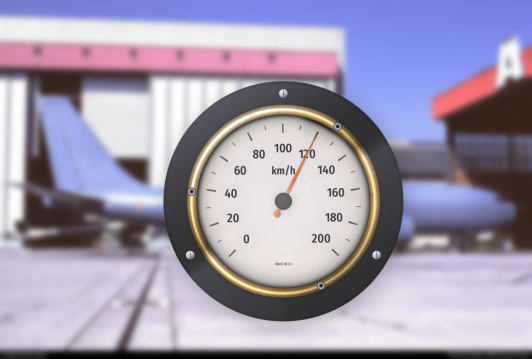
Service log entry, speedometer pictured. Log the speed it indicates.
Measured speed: 120 km/h
